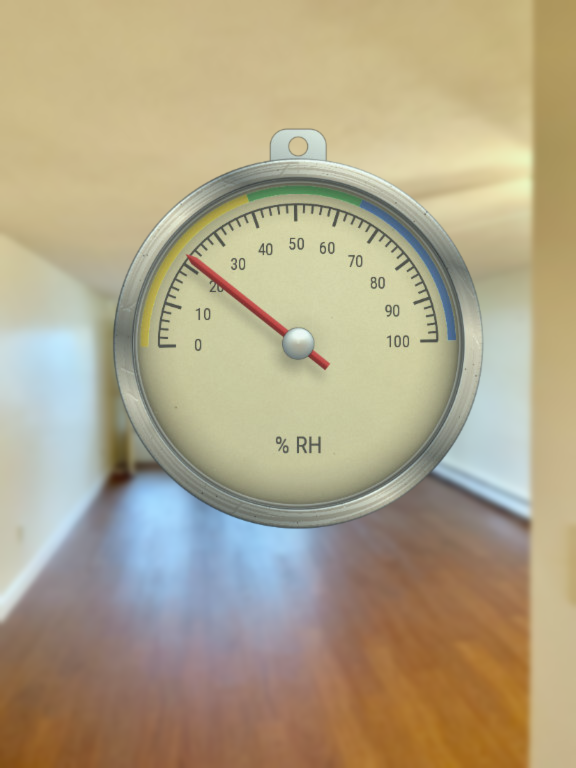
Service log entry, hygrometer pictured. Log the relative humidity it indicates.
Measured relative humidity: 22 %
